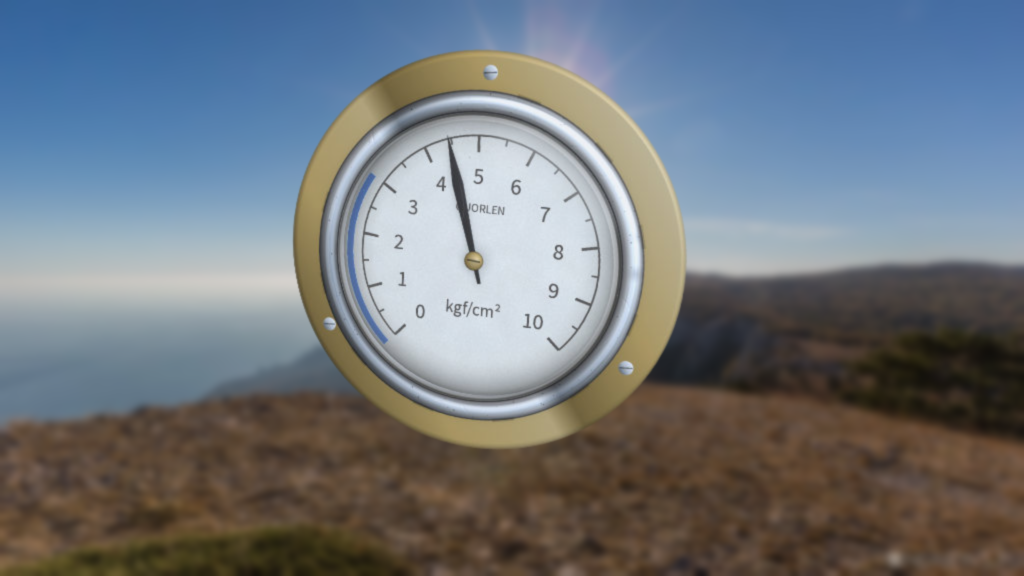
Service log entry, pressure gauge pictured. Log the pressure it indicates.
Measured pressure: 4.5 kg/cm²
